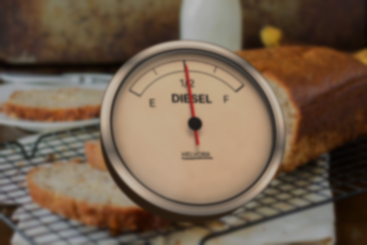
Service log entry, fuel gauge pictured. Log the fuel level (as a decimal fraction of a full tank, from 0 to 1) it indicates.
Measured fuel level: 0.5
